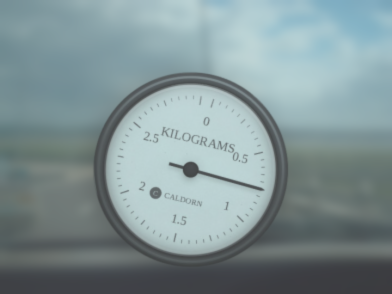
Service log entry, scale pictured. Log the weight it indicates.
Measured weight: 0.75 kg
